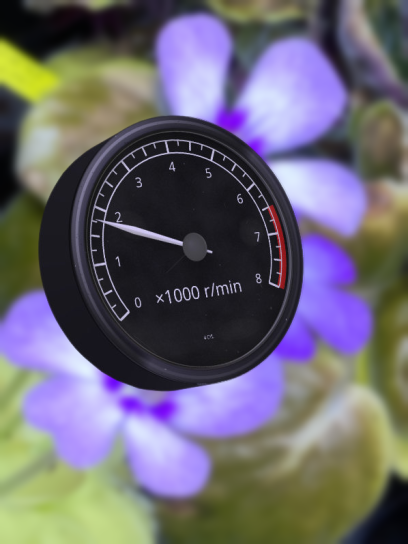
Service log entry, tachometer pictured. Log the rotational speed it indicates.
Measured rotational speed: 1750 rpm
